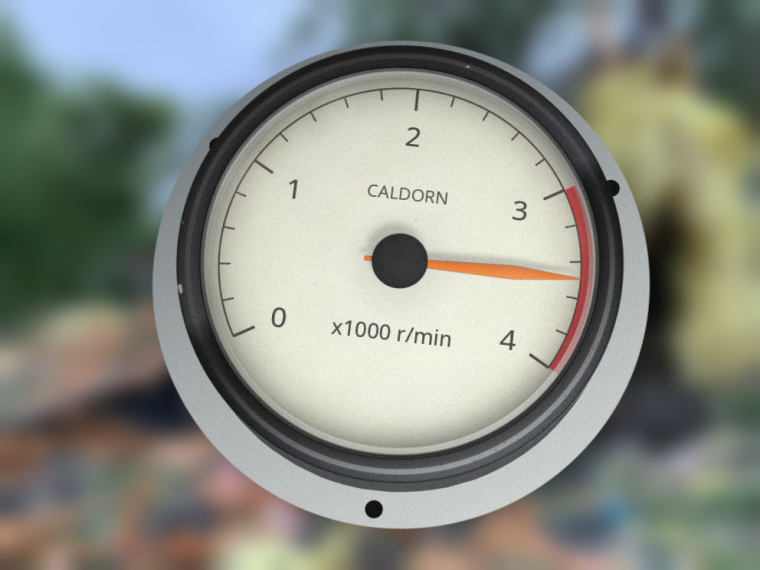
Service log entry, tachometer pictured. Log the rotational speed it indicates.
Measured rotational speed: 3500 rpm
